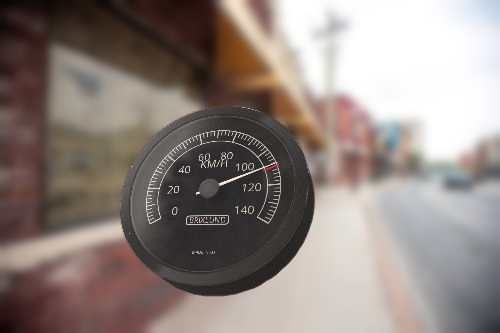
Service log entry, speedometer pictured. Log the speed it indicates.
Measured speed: 110 km/h
